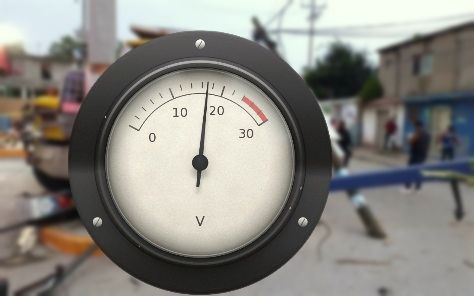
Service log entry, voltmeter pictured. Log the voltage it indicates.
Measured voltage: 17 V
